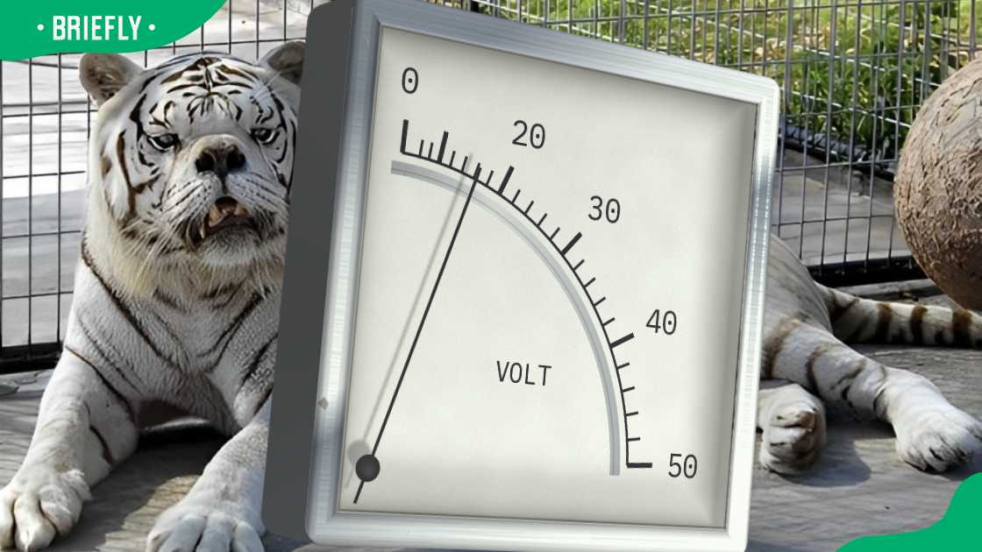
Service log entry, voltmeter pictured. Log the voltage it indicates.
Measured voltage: 16 V
